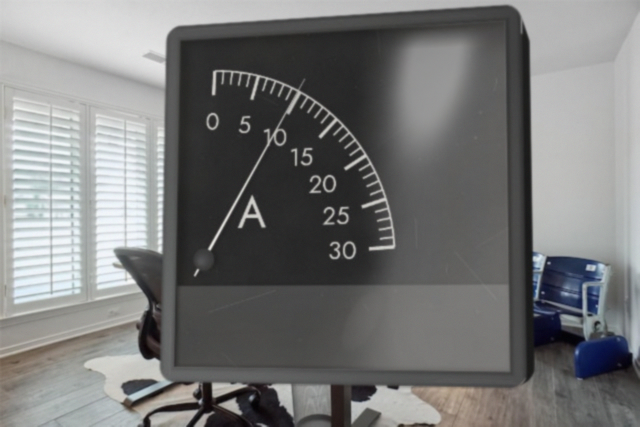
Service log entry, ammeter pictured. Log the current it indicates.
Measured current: 10 A
